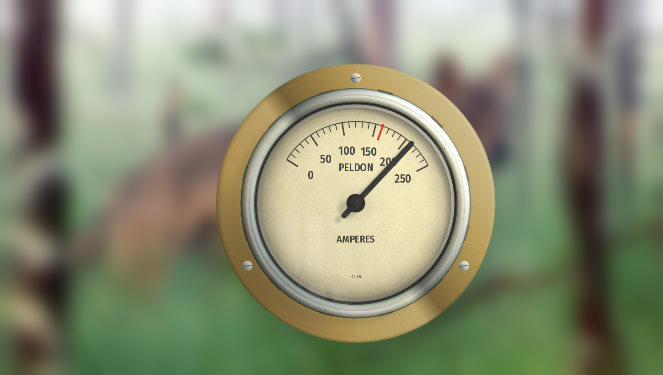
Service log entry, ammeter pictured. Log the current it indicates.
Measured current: 210 A
